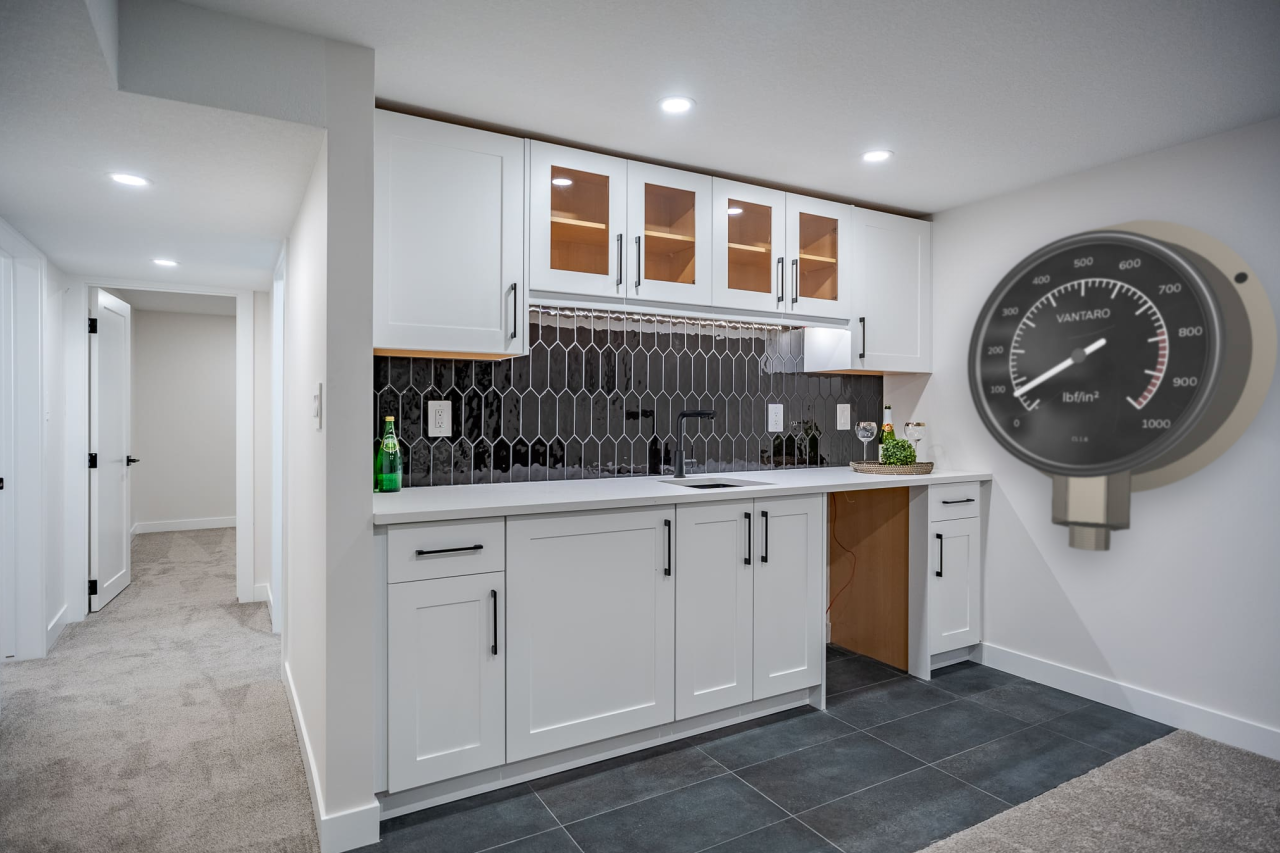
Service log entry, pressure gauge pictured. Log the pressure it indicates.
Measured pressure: 60 psi
